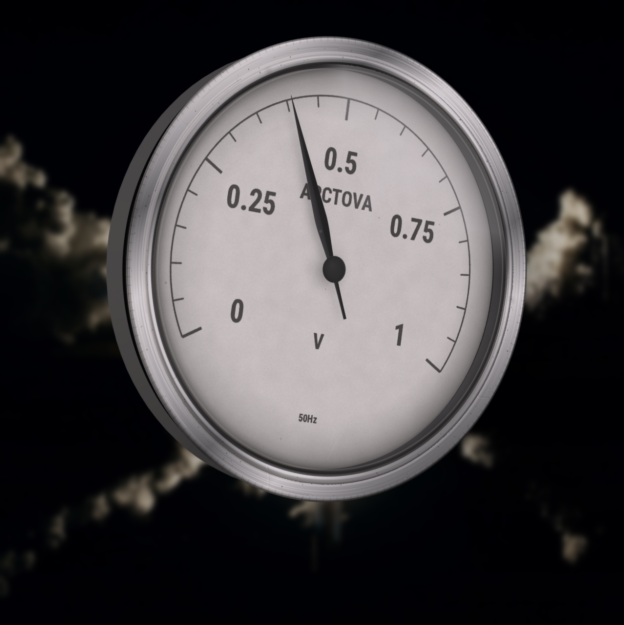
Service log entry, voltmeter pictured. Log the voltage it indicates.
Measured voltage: 0.4 V
